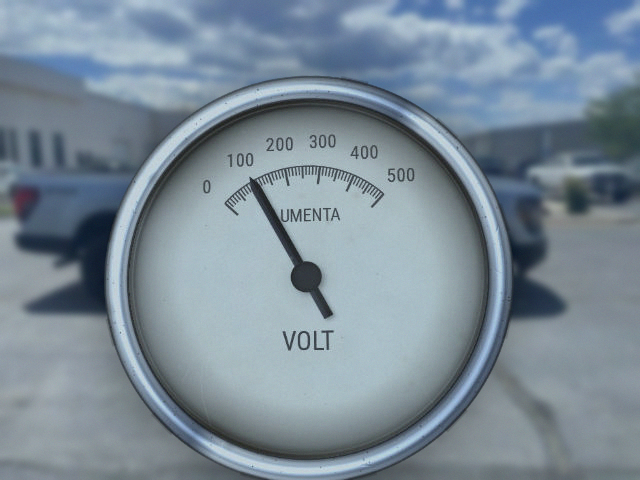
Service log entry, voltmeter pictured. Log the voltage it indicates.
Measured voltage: 100 V
